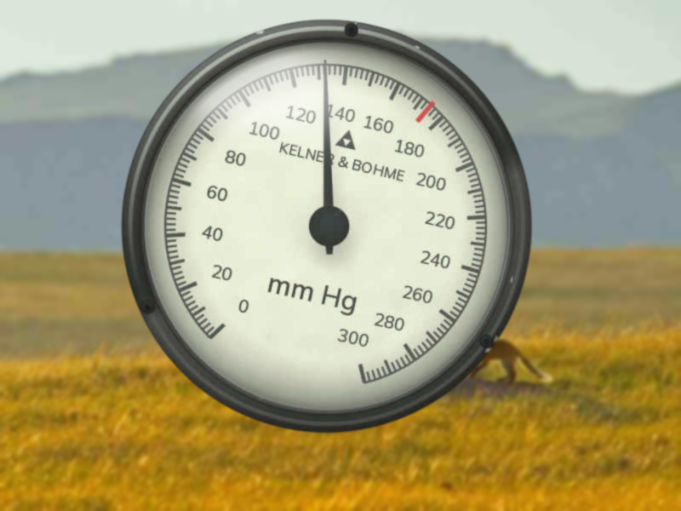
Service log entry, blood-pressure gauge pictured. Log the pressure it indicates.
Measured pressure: 132 mmHg
